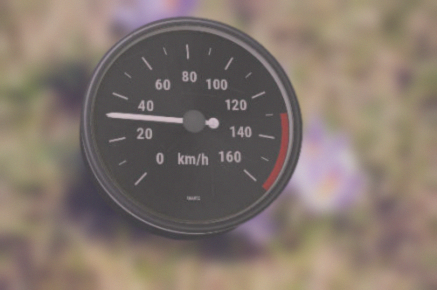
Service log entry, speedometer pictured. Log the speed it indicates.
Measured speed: 30 km/h
